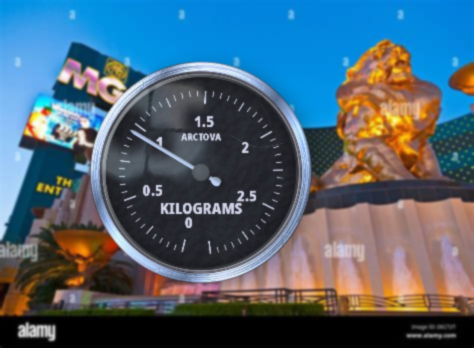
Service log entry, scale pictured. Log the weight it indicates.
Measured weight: 0.95 kg
